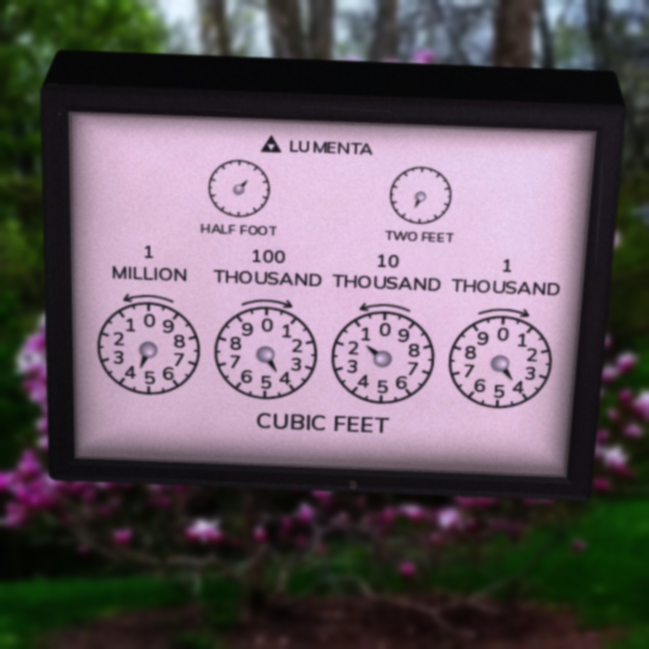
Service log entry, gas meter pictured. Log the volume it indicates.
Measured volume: 441400 ft³
